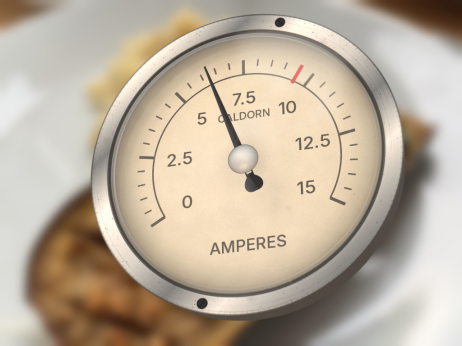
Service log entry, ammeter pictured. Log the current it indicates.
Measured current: 6.25 A
